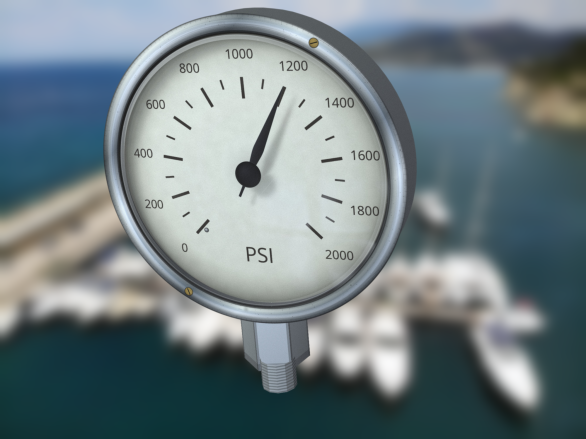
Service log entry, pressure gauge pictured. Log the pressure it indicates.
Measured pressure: 1200 psi
